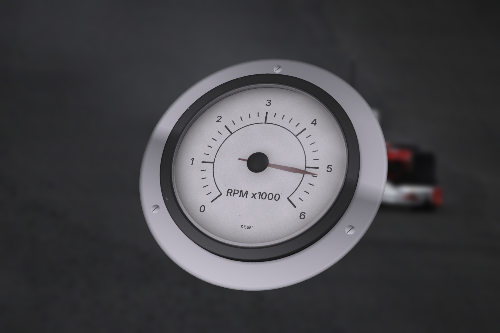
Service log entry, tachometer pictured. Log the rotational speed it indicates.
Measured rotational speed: 5200 rpm
